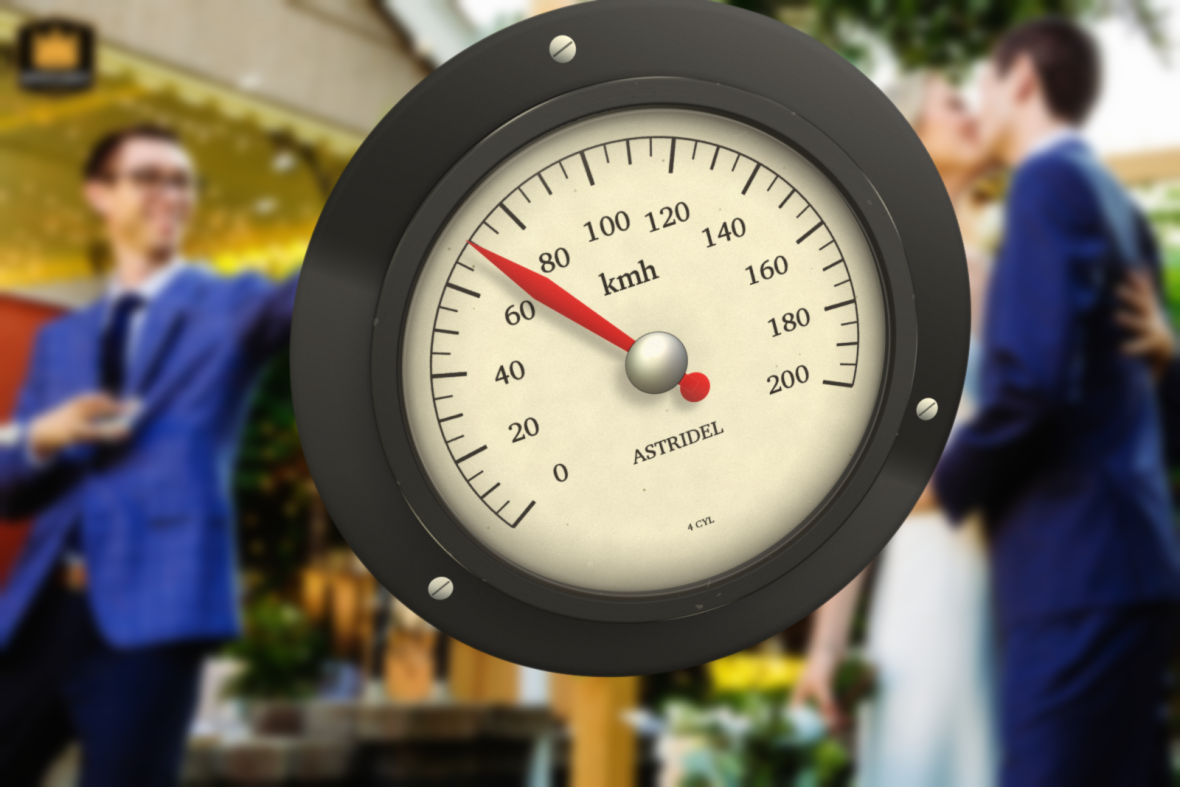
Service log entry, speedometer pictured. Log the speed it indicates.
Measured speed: 70 km/h
